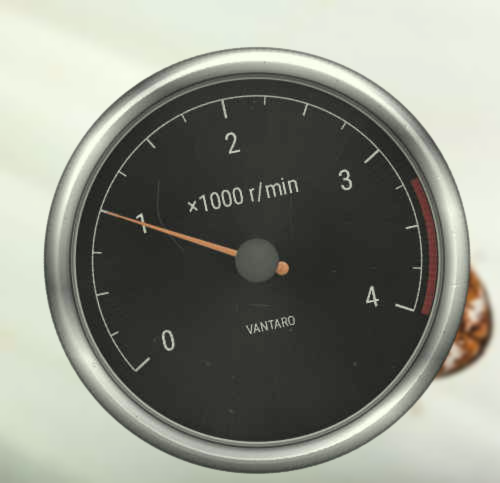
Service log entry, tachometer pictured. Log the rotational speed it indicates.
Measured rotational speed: 1000 rpm
